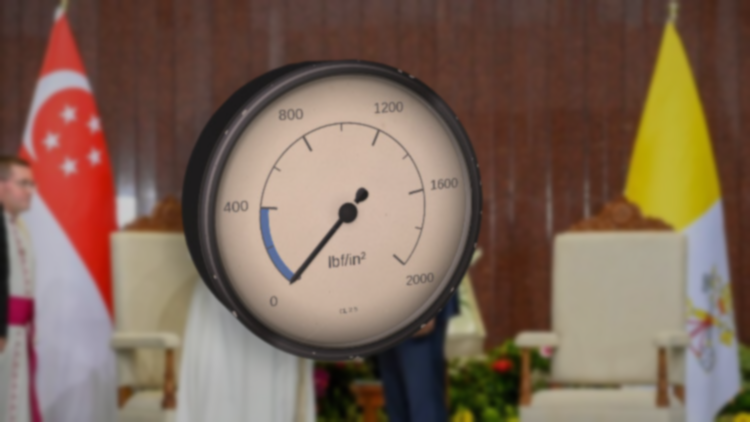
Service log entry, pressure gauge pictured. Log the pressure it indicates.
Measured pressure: 0 psi
